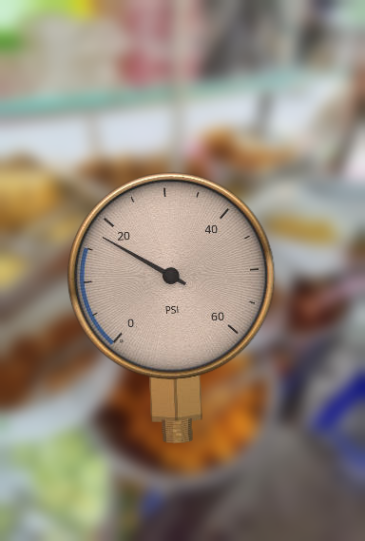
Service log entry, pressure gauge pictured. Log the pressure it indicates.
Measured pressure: 17.5 psi
